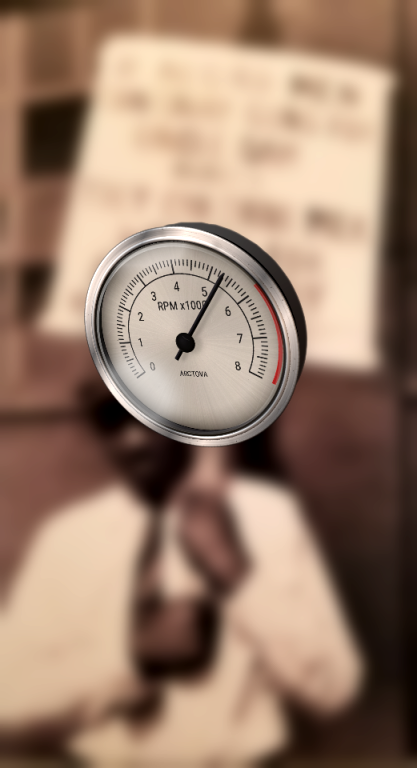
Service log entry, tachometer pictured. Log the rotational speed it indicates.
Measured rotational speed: 5300 rpm
